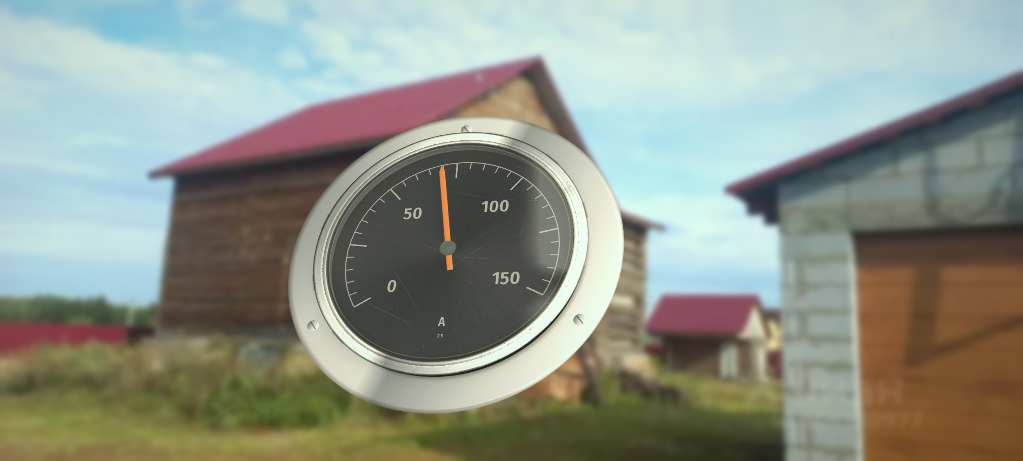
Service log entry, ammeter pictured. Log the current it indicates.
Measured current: 70 A
